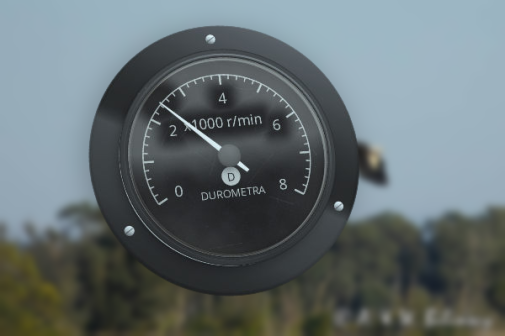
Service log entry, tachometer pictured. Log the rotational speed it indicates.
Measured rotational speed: 2400 rpm
